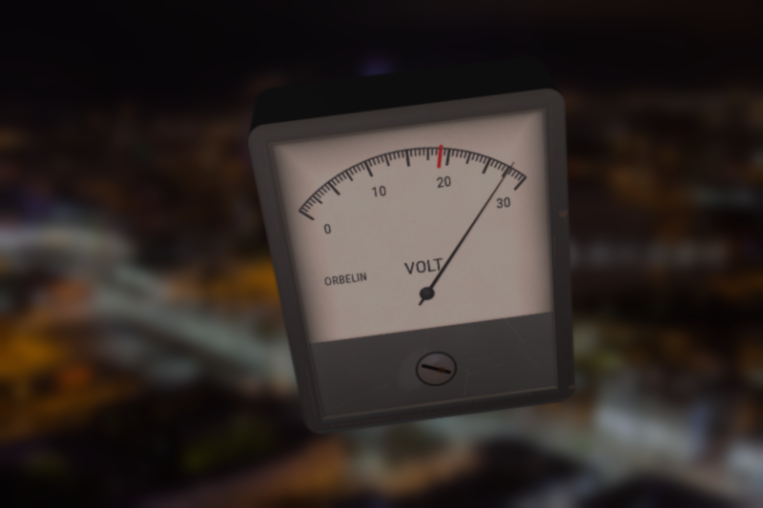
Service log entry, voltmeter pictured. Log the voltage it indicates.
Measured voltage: 27.5 V
